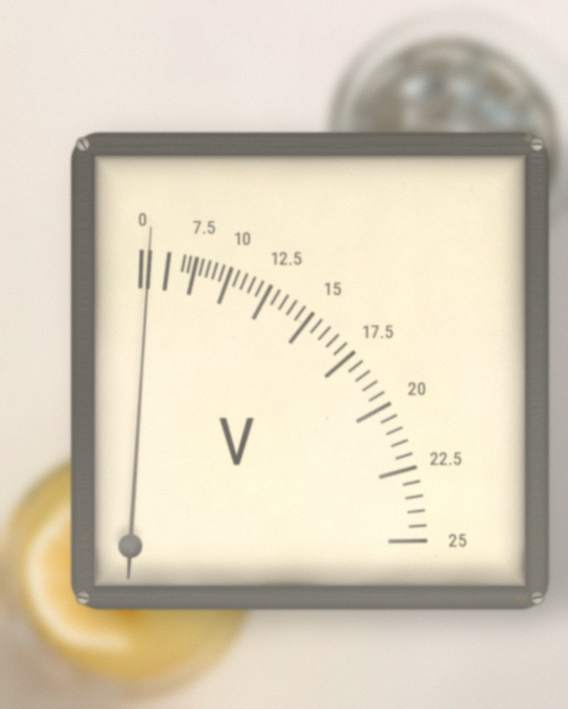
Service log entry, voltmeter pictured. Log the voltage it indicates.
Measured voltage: 2.5 V
